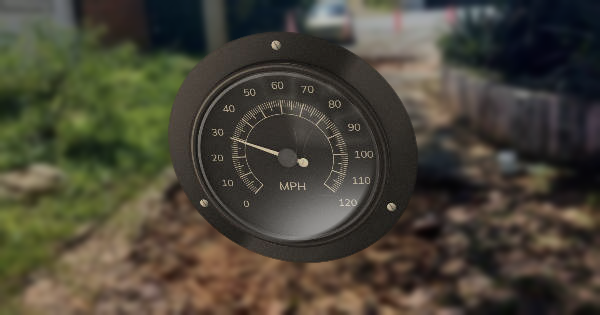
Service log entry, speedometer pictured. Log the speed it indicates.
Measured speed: 30 mph
